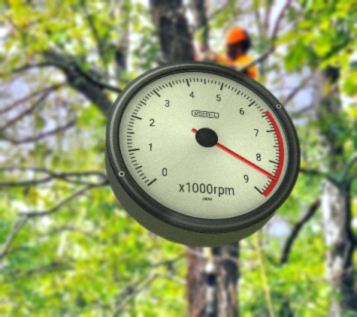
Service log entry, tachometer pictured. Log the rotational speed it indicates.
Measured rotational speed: 8500 rpm
